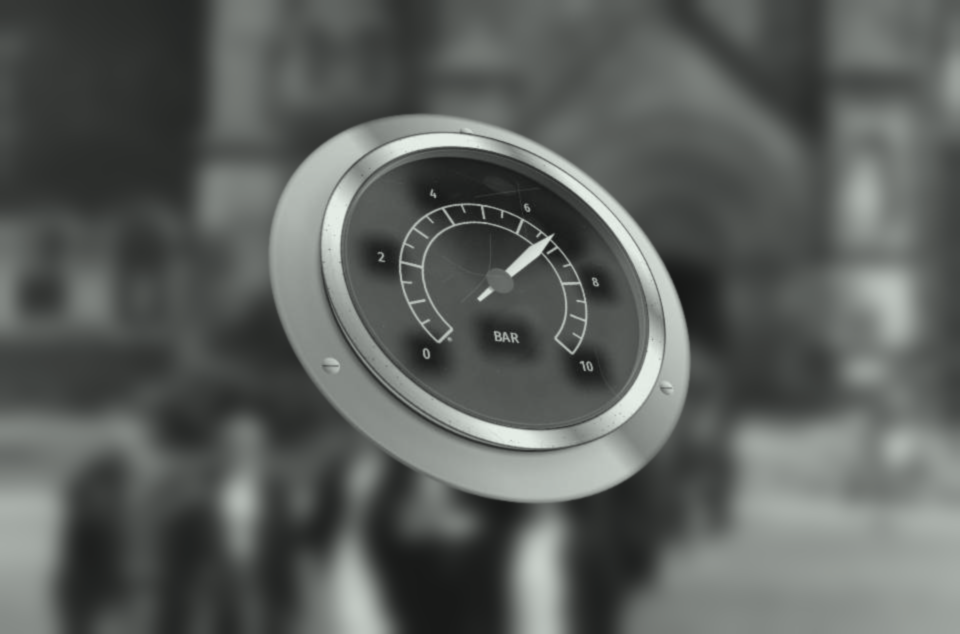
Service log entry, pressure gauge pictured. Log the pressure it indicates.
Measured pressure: 6.75 bar
